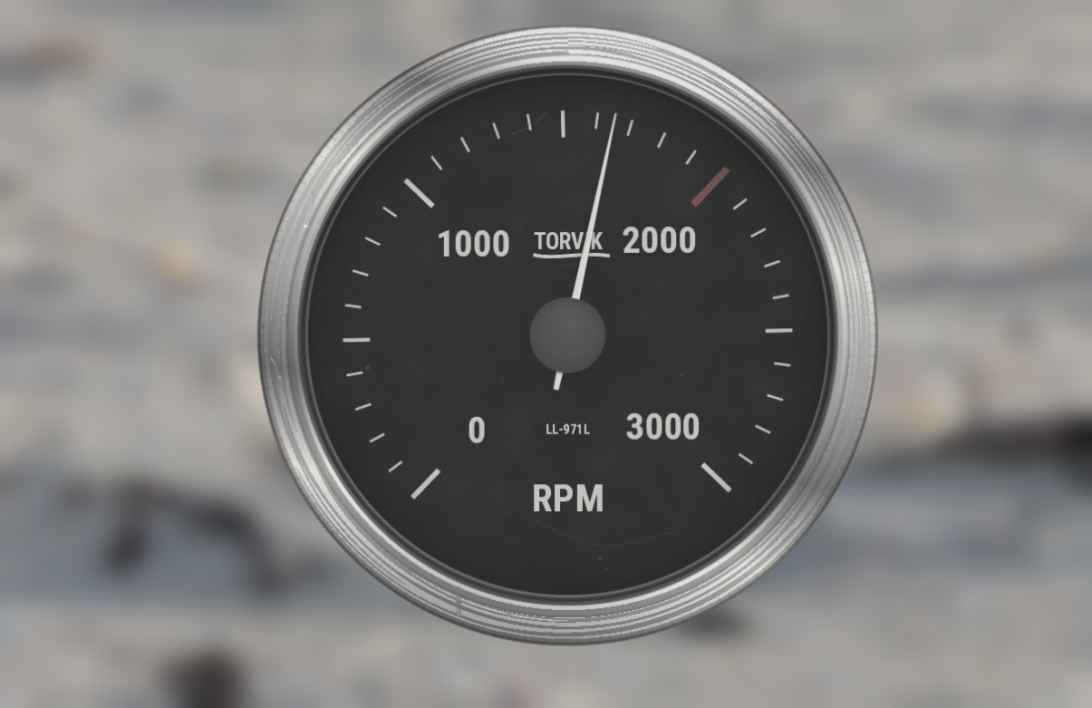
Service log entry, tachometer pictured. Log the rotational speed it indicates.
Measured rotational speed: 1650 rpm
